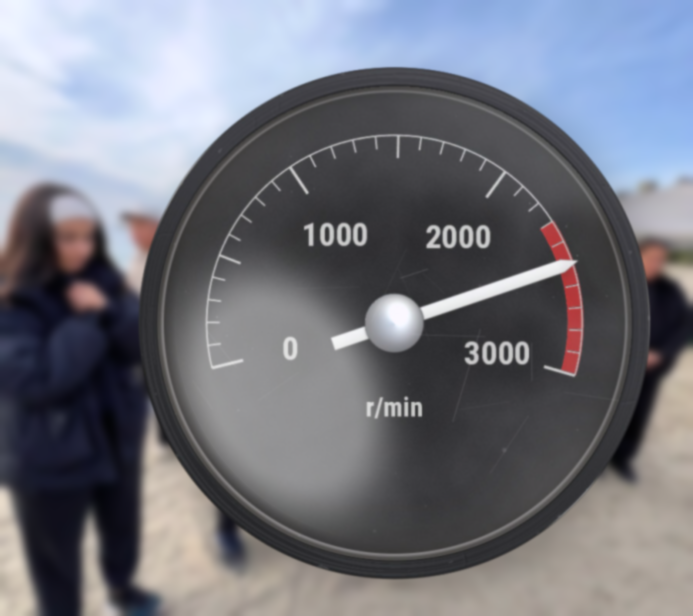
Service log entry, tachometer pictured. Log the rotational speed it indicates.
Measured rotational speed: 2500 rpm
